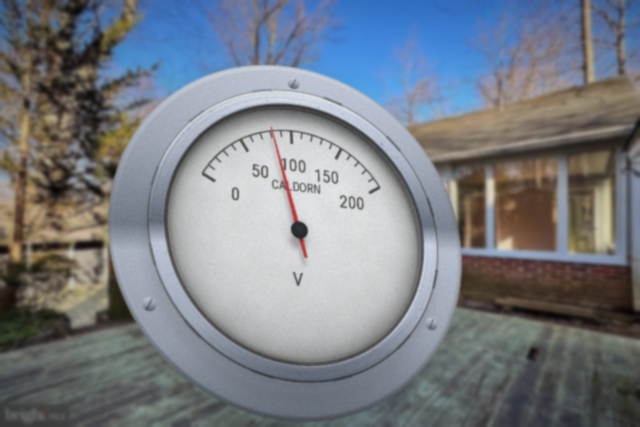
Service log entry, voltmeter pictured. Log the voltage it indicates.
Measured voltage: 80 V
